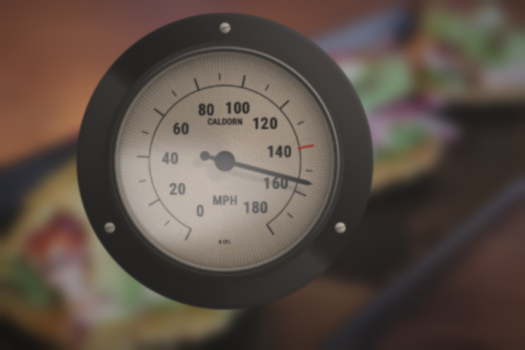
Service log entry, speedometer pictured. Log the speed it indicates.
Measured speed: 155 mph
